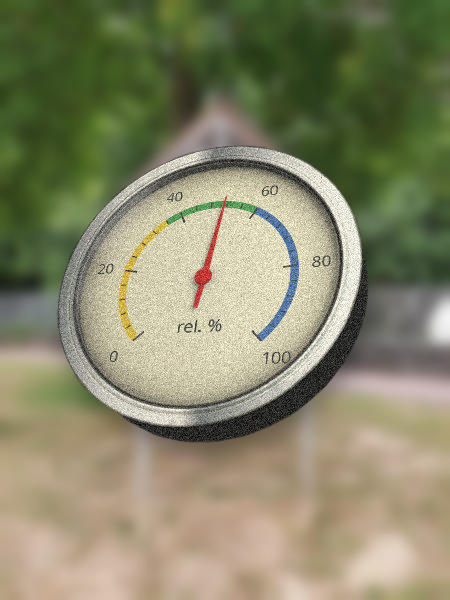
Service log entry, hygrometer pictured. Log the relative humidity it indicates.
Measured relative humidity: 52 %
